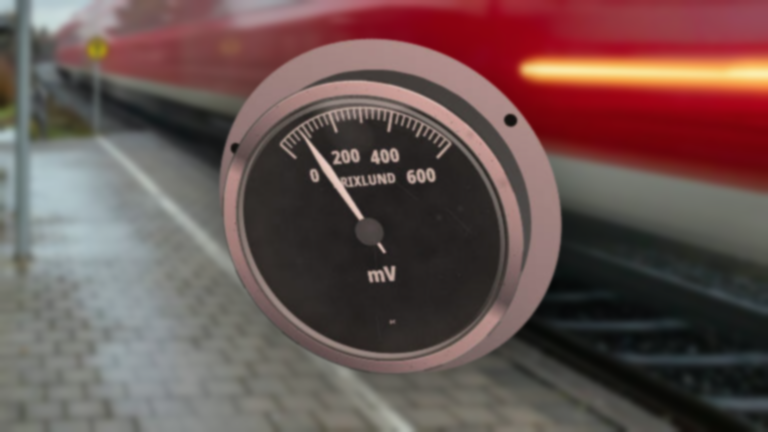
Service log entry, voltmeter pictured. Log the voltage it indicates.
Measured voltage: 100 mV
